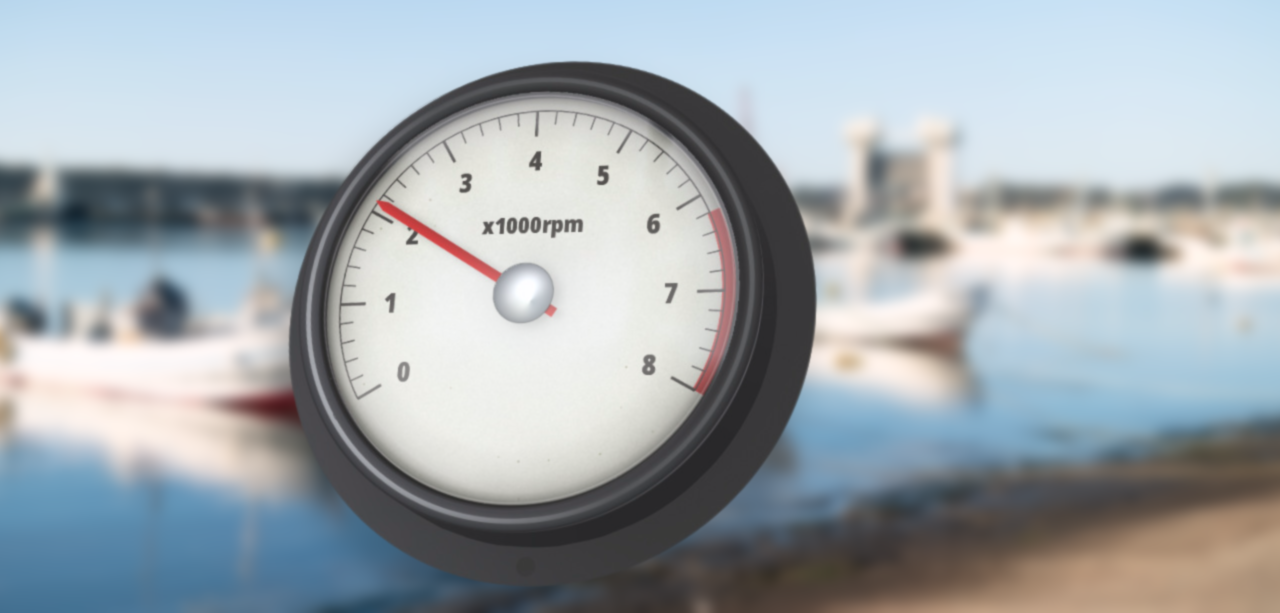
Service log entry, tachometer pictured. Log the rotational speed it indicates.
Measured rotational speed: 2100 rpm
